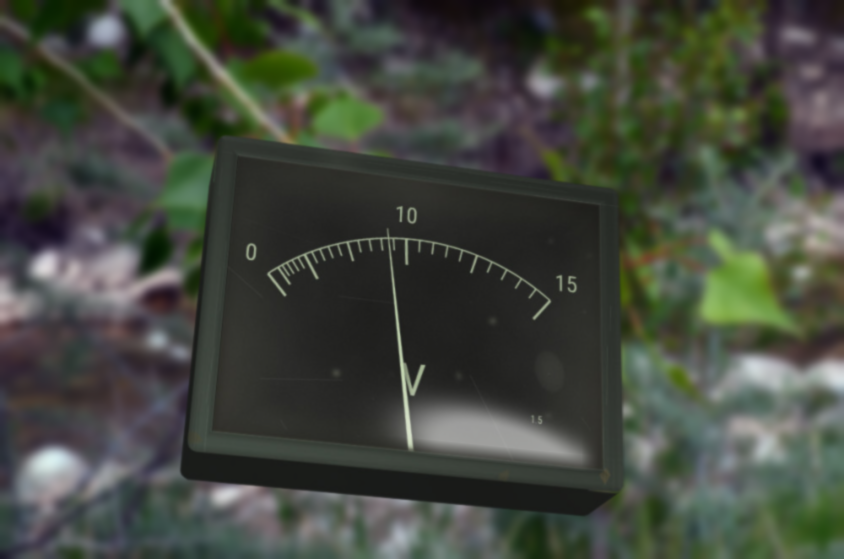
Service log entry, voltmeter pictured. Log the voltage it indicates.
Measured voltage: 9.25 V
